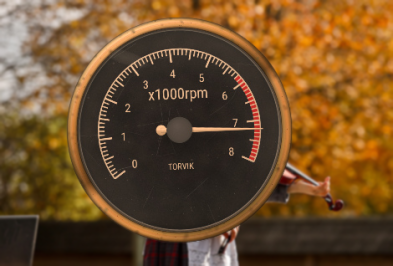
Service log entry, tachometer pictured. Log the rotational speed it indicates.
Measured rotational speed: 7200 rpm
